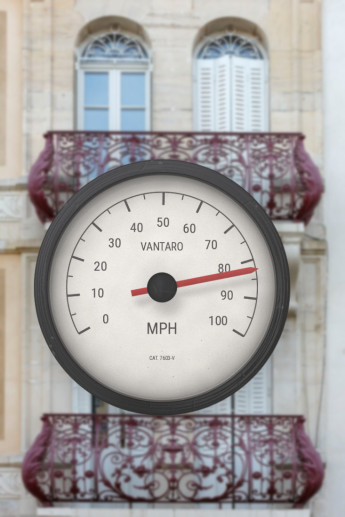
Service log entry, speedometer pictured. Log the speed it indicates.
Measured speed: 82.5 mph
